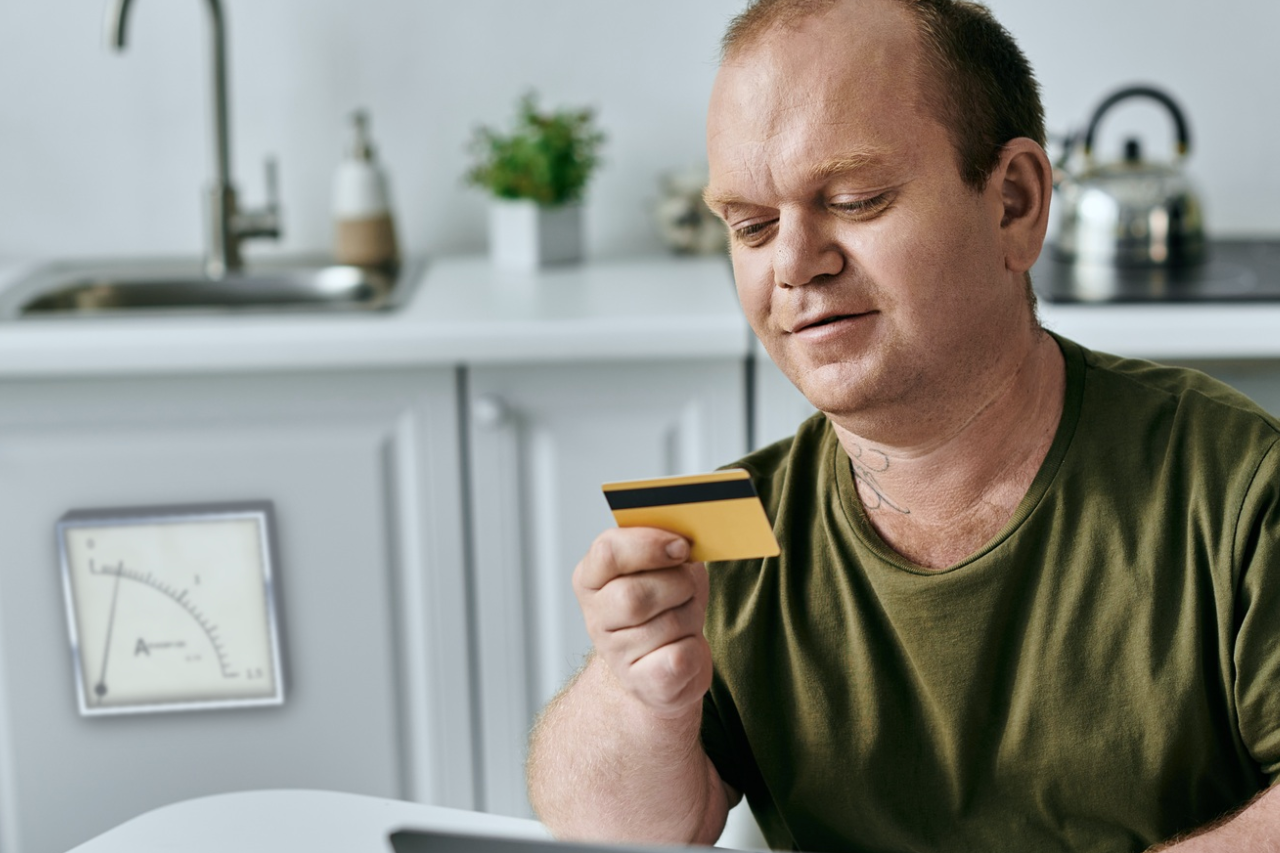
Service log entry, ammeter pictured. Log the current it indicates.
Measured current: 0.5 A
